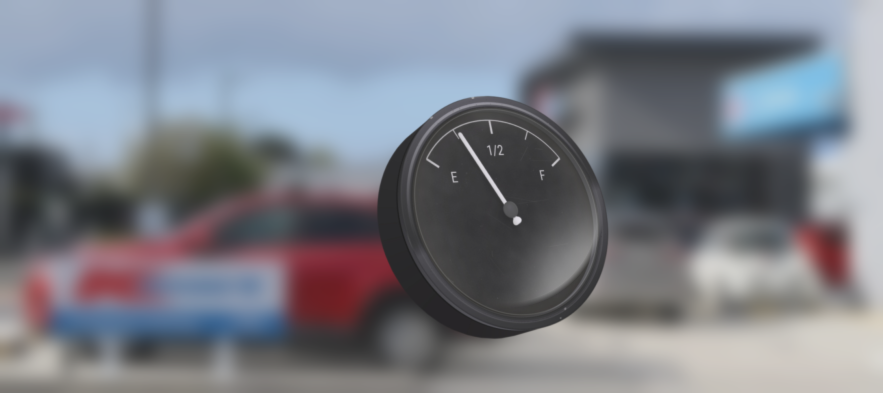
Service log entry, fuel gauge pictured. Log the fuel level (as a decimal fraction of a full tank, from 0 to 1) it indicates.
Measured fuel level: 0.25
